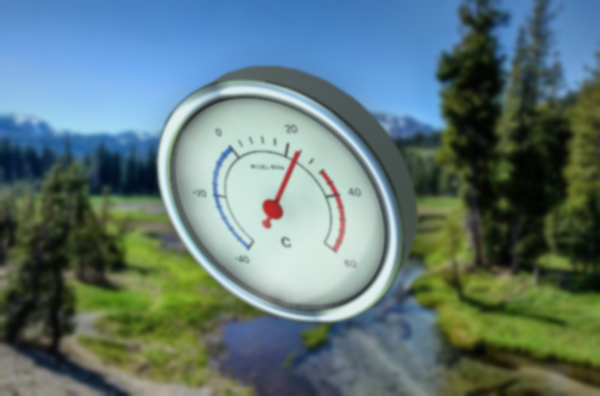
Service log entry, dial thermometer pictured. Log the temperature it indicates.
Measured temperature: 24 °C
